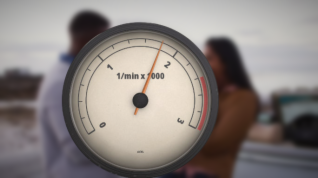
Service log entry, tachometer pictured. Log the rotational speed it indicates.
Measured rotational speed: 1800 rpm
